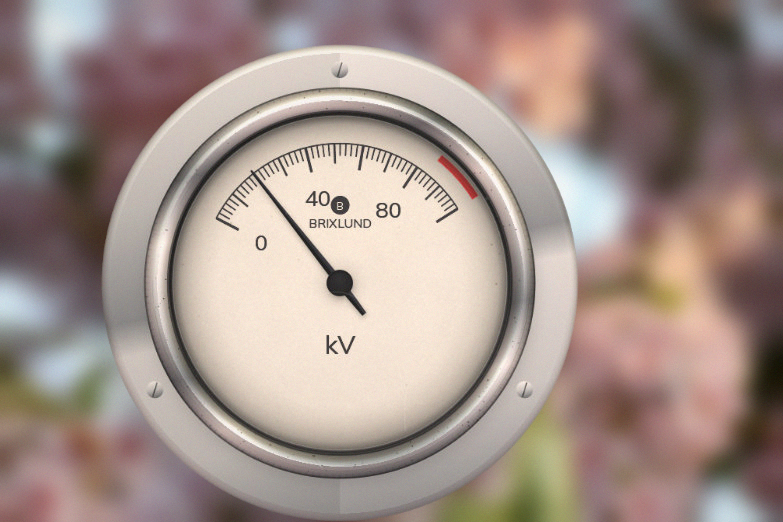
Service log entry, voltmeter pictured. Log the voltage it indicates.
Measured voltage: 20 kV
